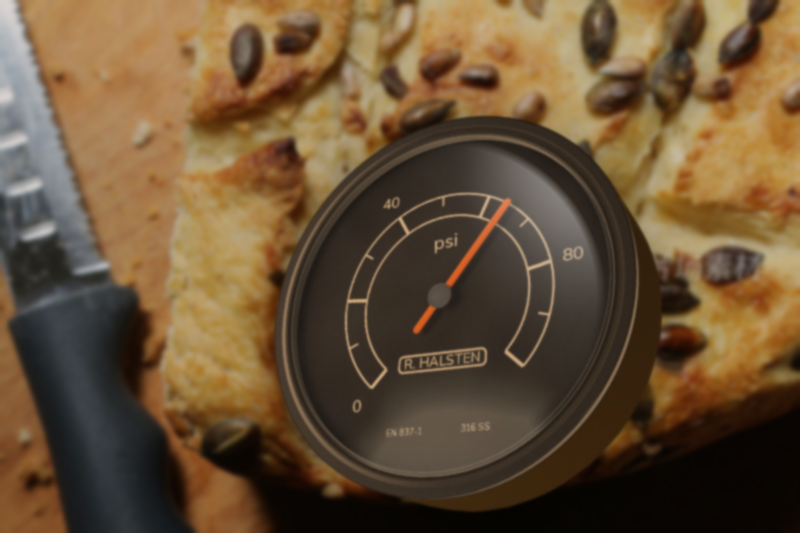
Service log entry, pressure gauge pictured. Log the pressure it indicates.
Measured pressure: 65 psi
